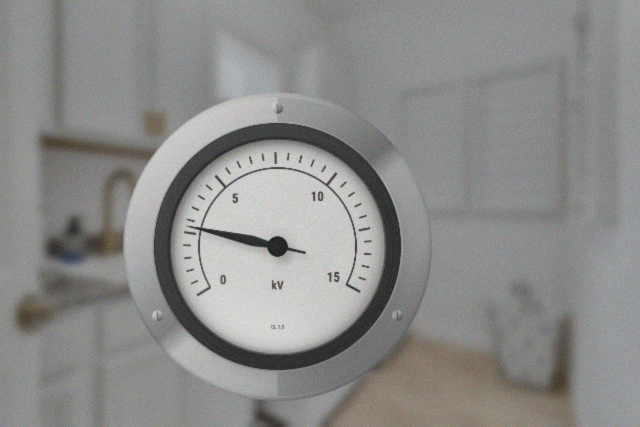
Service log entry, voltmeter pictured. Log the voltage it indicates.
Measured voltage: 2.75 kV
